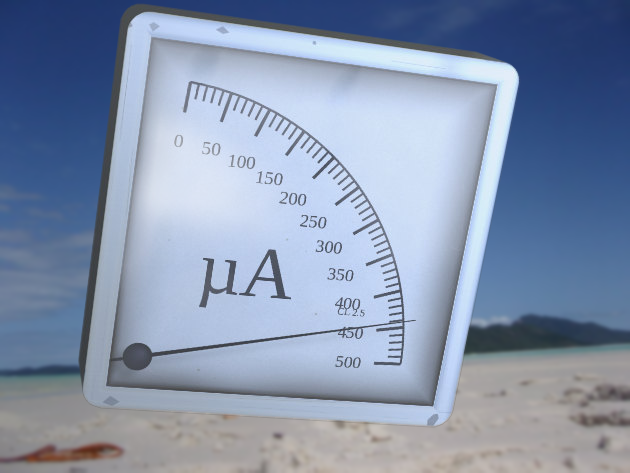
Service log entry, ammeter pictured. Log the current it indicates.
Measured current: 440 µA
